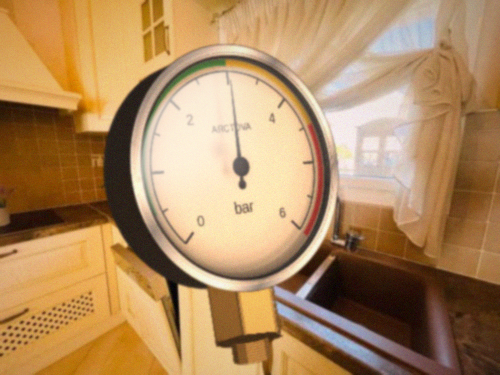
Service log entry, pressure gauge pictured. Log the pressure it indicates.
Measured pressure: 3 bar
